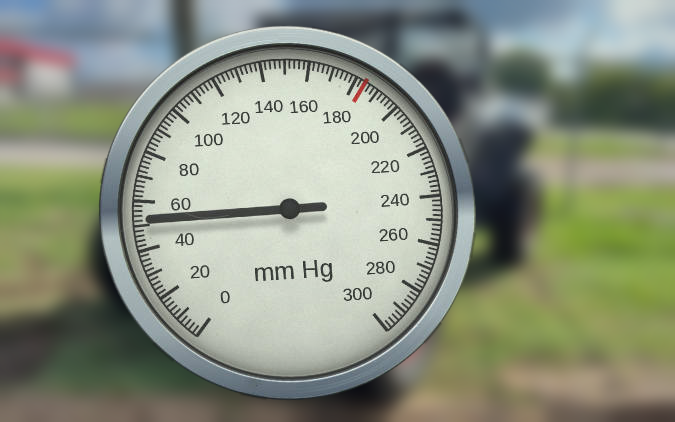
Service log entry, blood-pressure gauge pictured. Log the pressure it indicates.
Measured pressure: 52 mmHg
